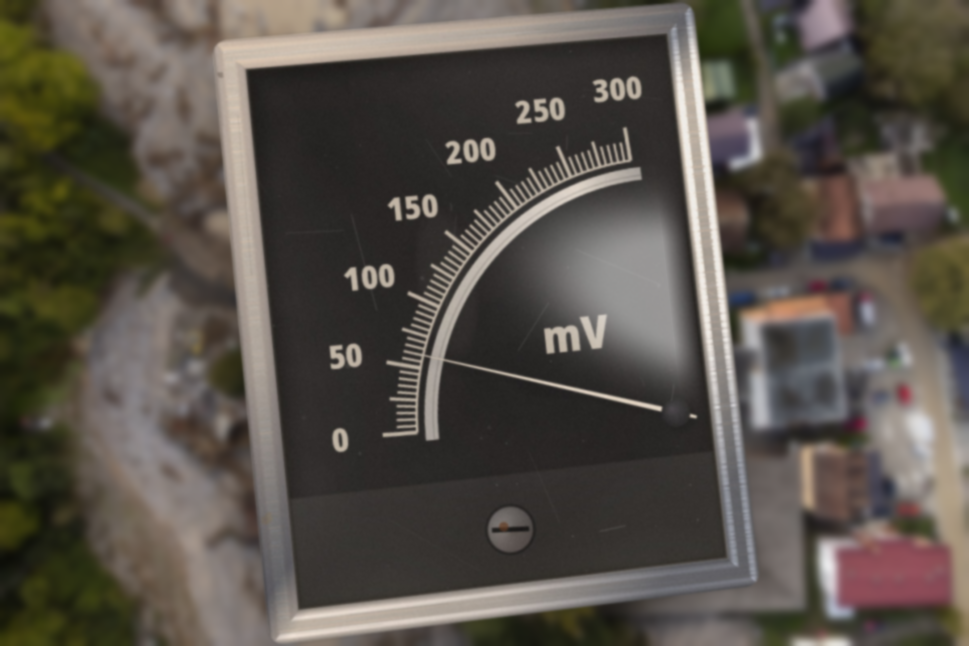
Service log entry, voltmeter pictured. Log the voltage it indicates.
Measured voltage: 60 mV
